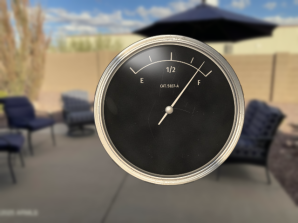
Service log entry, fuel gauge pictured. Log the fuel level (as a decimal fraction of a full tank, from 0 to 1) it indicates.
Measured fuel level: 0.875
